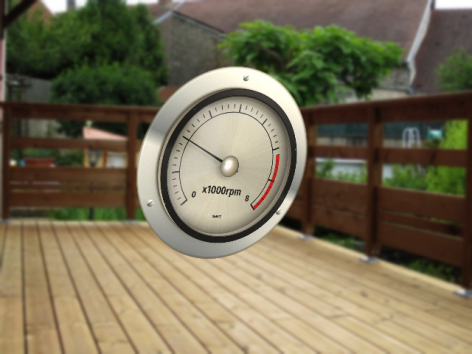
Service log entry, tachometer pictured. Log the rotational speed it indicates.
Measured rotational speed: 2000 rpm
